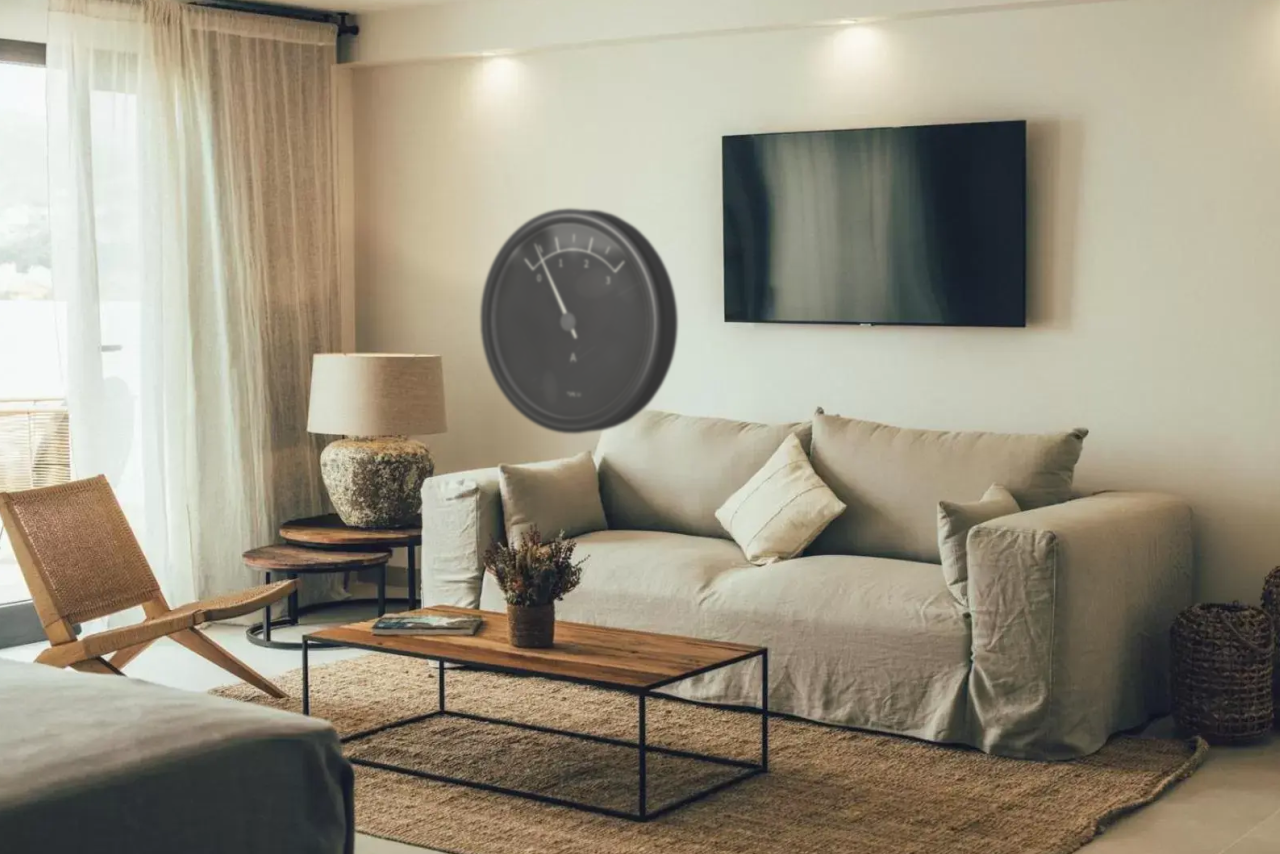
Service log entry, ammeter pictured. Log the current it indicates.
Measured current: 0.5 A
